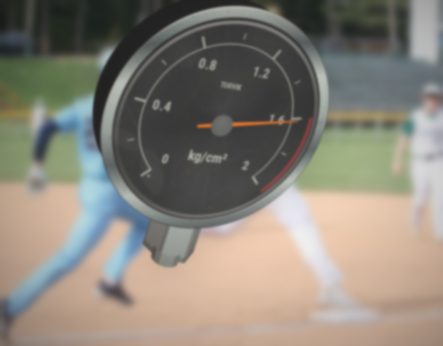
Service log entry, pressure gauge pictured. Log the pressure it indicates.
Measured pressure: 1.6 kg/cm²
